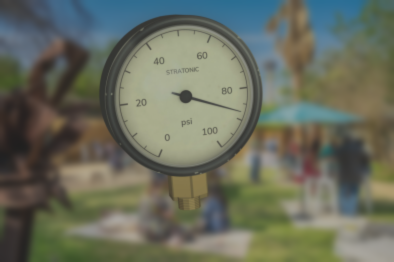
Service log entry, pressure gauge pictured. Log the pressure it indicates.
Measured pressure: 87.5 psi
